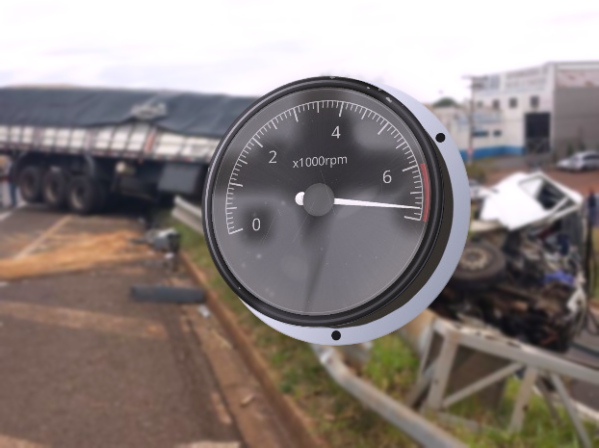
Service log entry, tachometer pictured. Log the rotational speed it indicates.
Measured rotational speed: 6800 rpm
